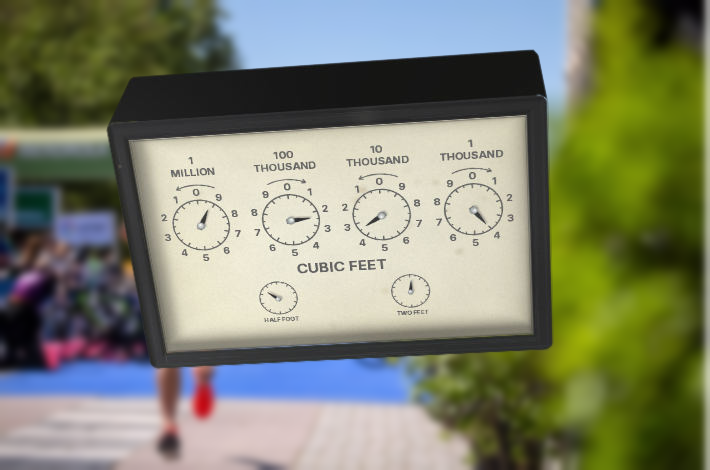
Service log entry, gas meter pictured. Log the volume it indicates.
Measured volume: 923400 ft³
